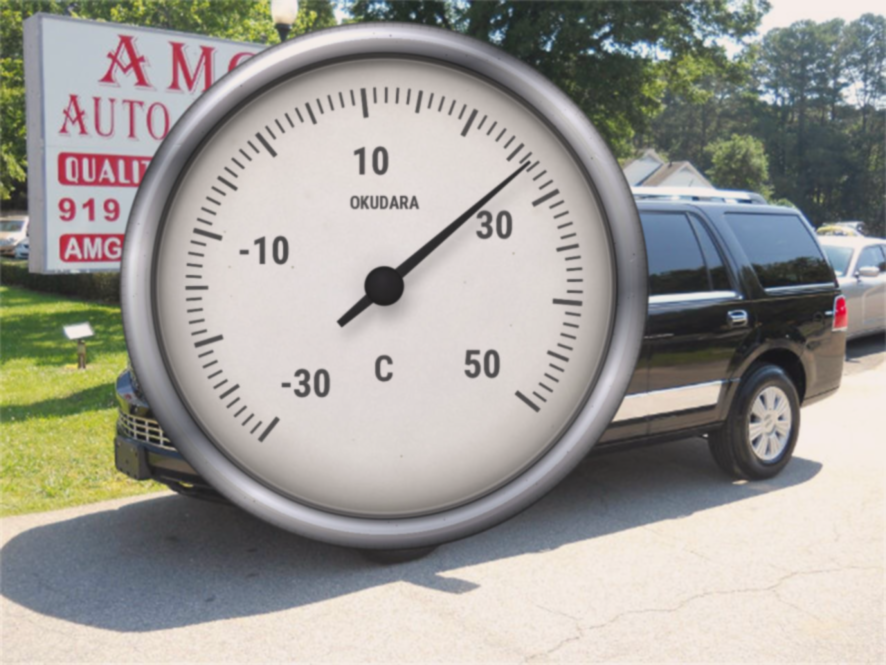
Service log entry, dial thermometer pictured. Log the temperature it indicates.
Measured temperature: 26.5 °C
